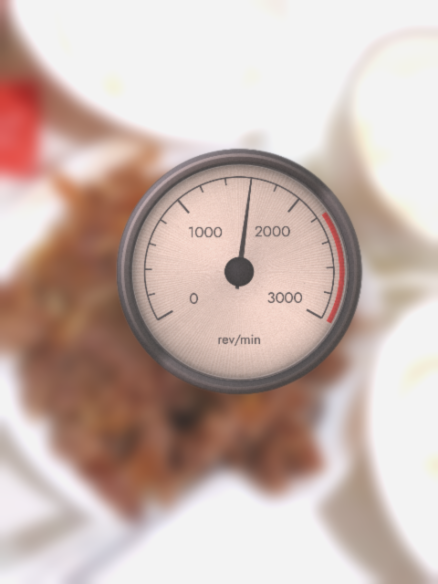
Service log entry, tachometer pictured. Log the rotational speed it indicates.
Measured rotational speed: 1600 rpm
